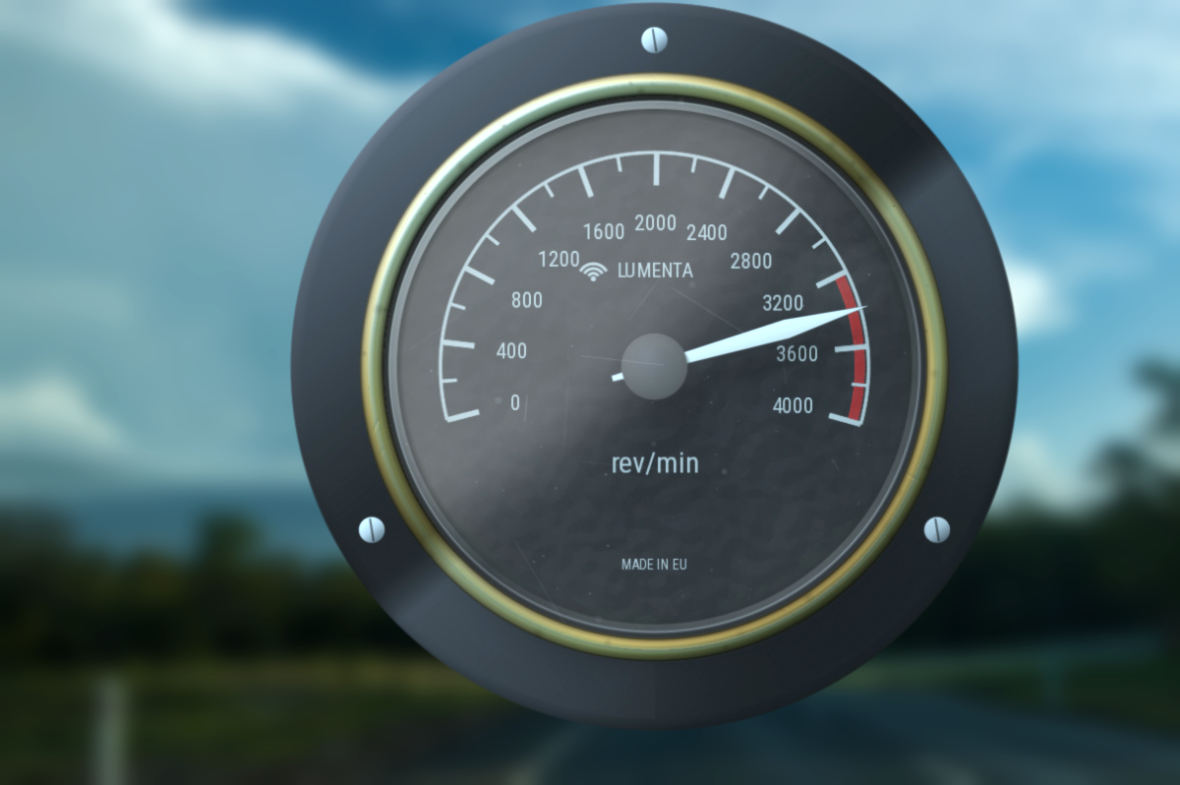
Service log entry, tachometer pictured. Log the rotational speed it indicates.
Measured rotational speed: 3400 rpm
